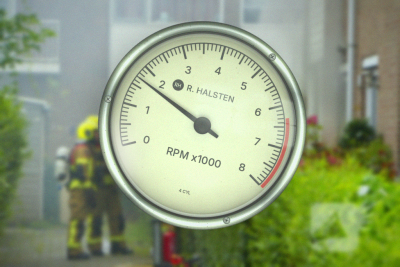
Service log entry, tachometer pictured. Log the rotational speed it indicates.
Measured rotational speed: 1700 rpm
